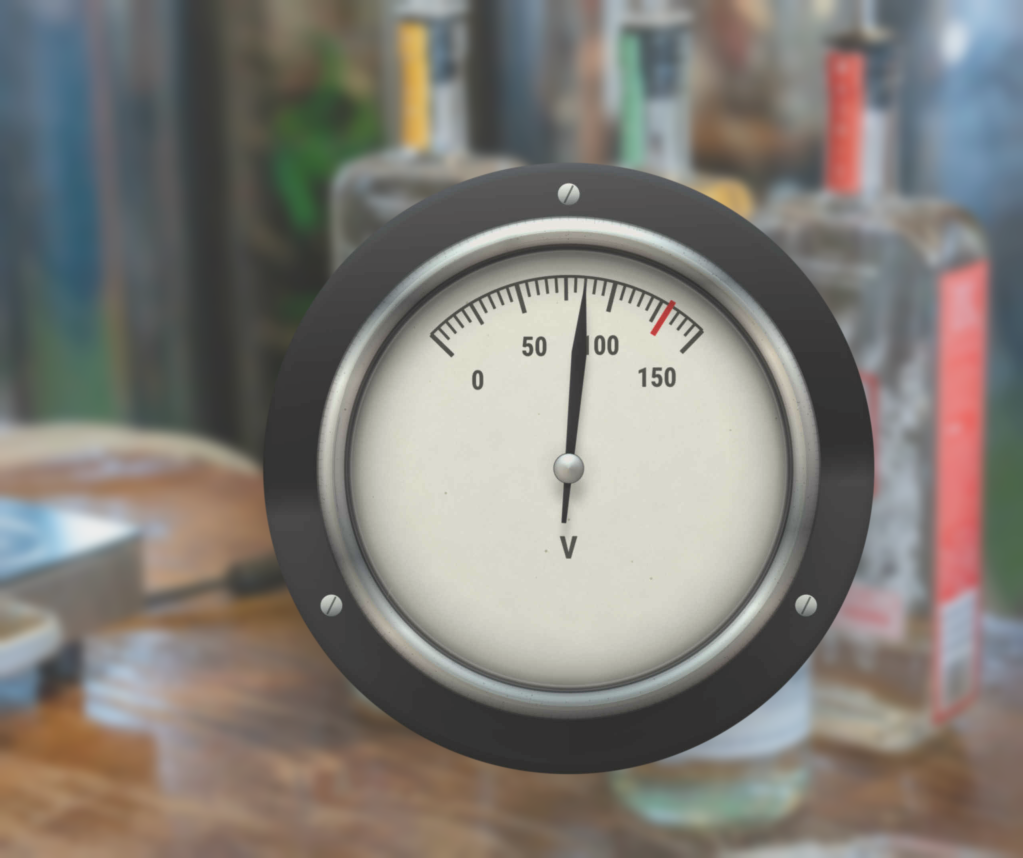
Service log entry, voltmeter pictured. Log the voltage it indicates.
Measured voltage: 85 V
